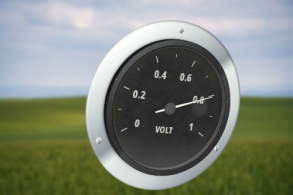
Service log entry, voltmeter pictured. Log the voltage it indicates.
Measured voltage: 0.8 V
